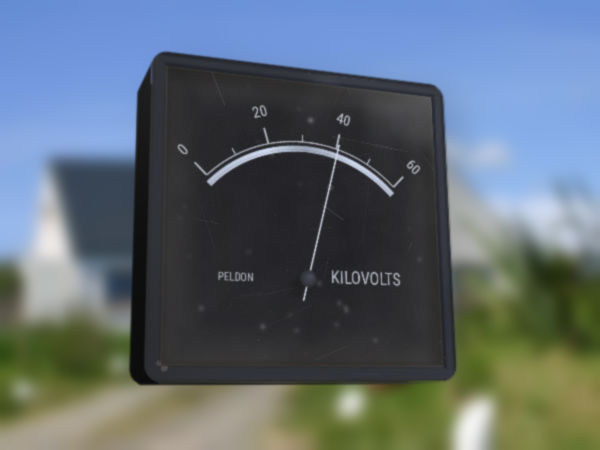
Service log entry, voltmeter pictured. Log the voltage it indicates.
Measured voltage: 40 kV
